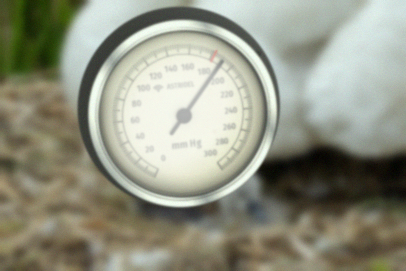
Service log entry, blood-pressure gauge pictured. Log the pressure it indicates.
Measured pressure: 190 mmHg
